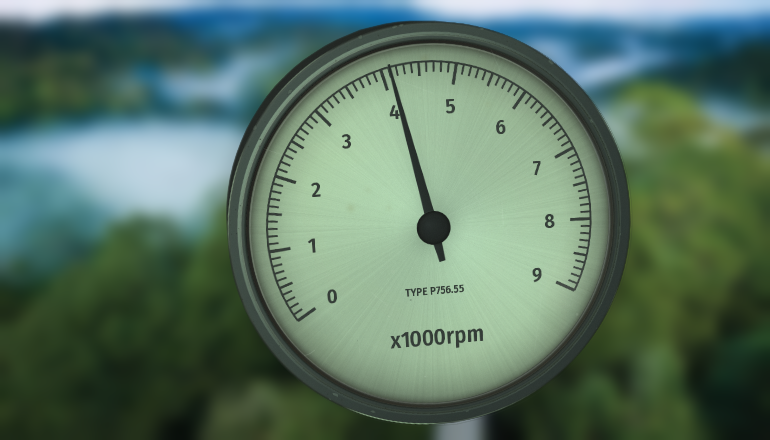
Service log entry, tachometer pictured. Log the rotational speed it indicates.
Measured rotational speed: 4100 rpm
